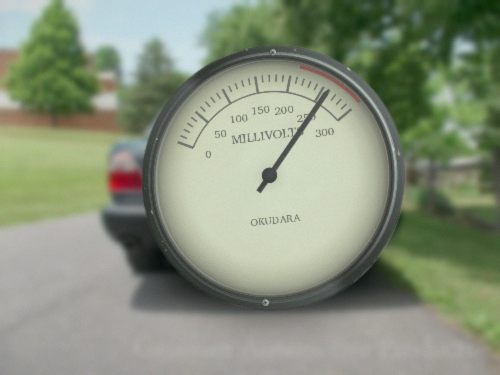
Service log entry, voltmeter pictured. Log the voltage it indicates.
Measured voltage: 260 mV
